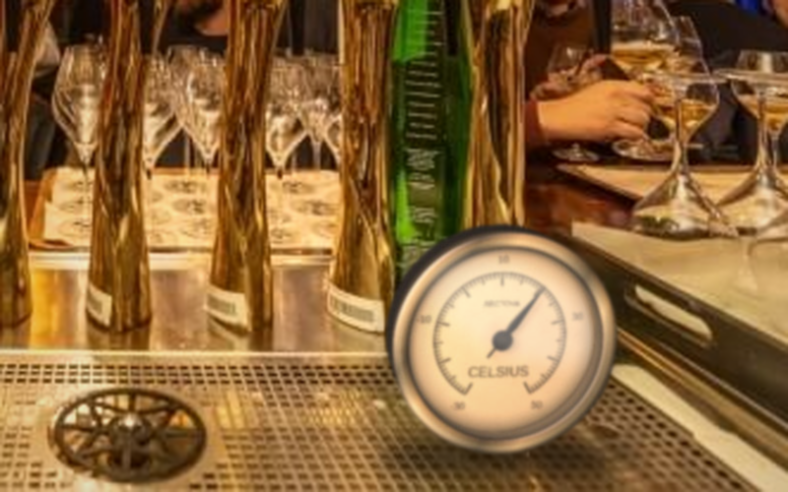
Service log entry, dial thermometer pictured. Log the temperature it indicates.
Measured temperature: 20 °C
